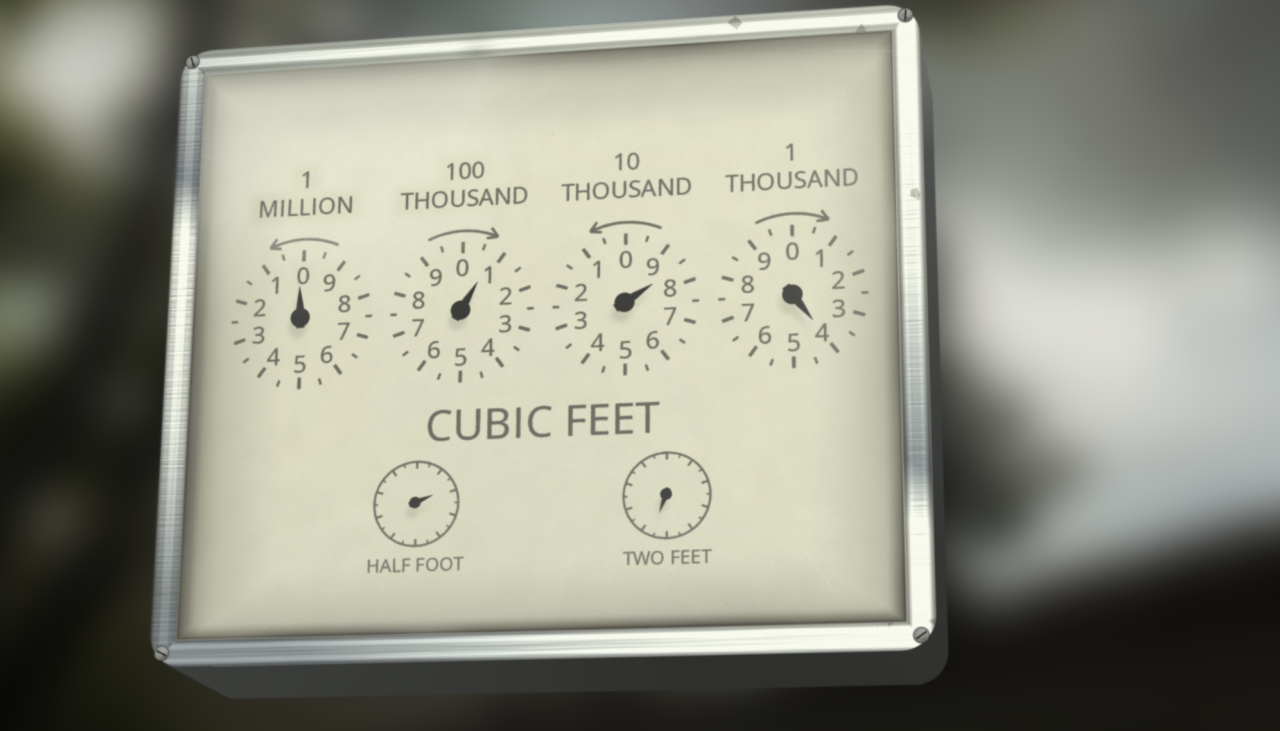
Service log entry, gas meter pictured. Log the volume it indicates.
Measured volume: 8400 ft³
